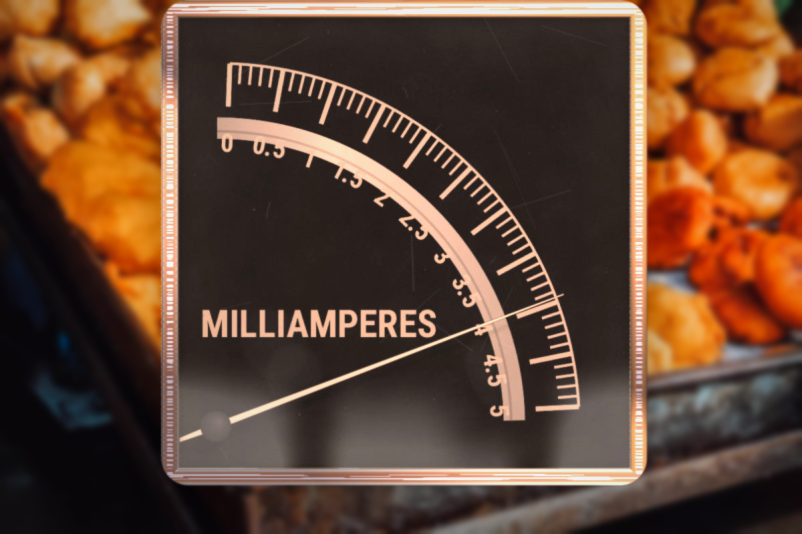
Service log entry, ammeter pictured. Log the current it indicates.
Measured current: 3.95 mA
